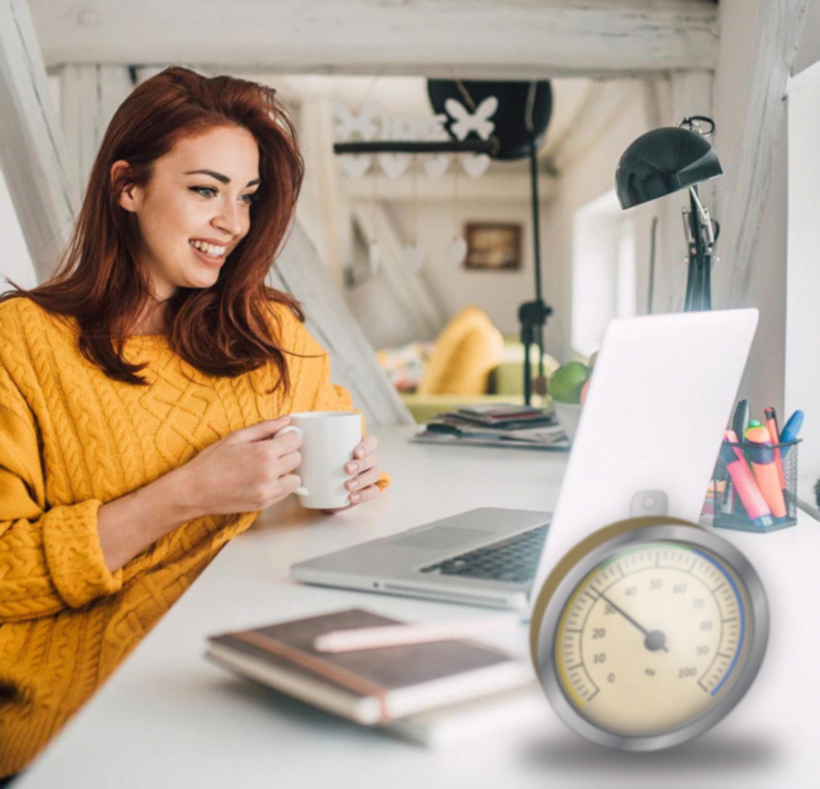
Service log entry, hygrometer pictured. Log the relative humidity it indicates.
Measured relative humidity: 32 %
